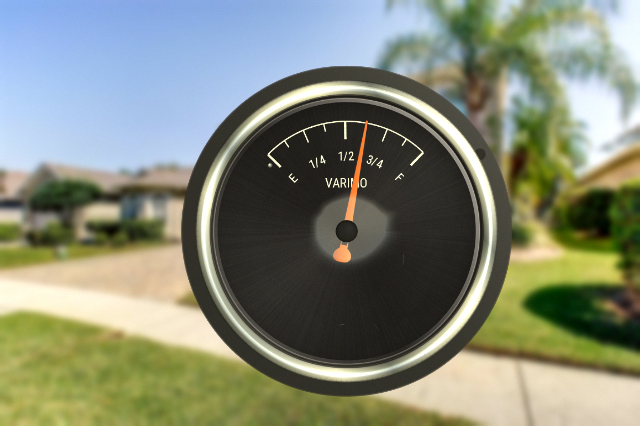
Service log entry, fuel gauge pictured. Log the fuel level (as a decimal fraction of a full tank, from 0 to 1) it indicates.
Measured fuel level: 0.625
